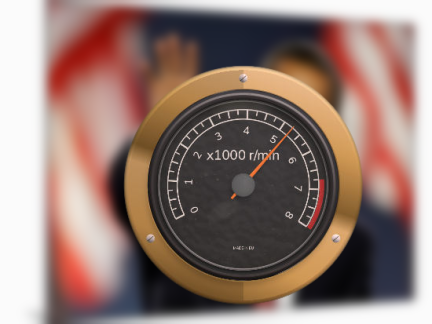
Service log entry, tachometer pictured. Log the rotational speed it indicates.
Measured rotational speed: 5250 rpm
